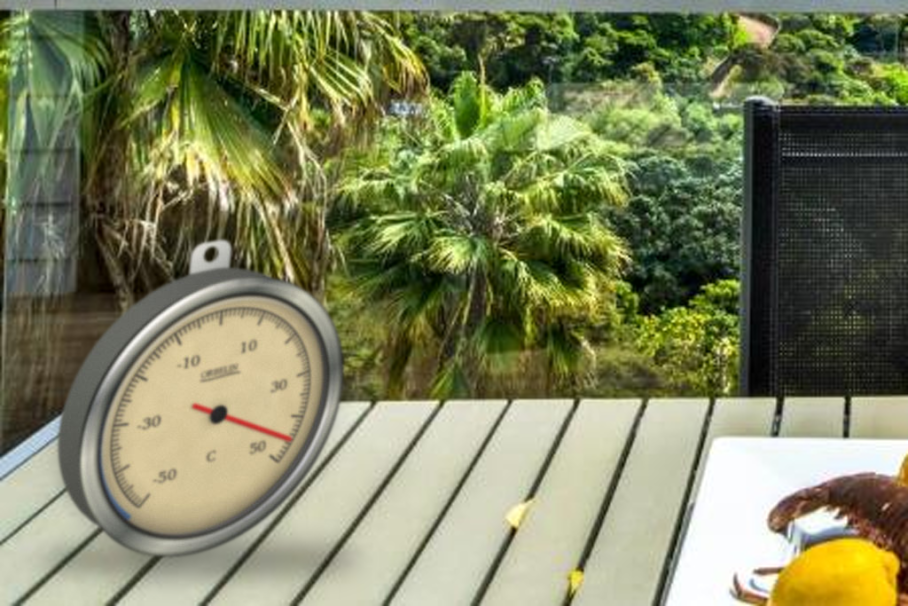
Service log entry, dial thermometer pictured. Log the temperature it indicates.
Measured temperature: 45 °C
